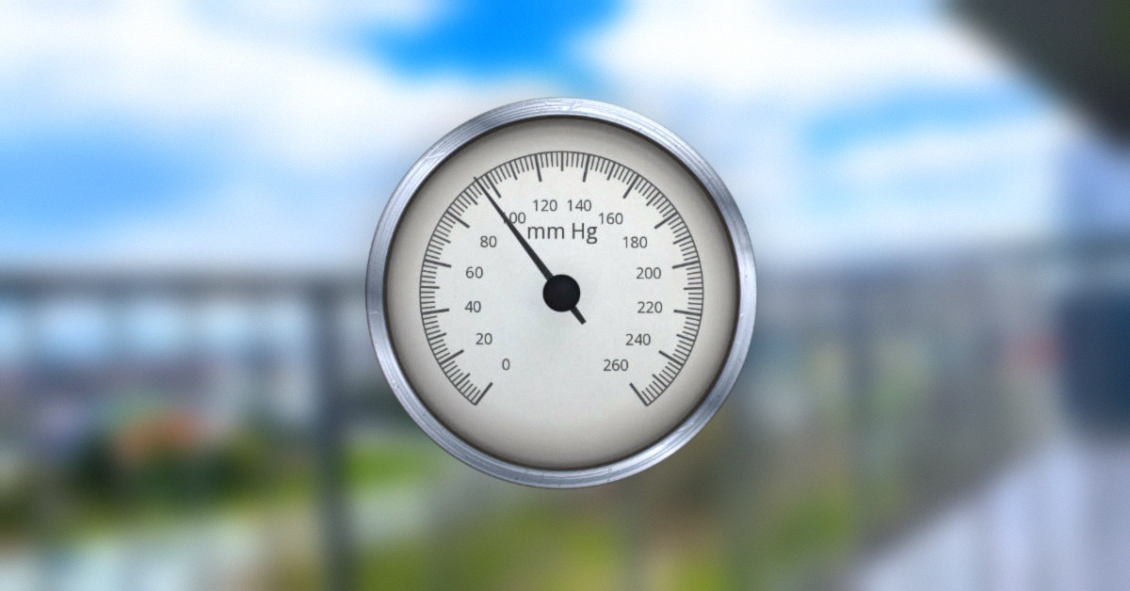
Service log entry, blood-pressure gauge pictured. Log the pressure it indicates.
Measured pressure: 96 mmHg
